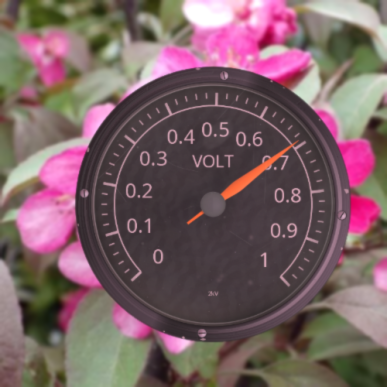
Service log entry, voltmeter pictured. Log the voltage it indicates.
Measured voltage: 0.69 V
